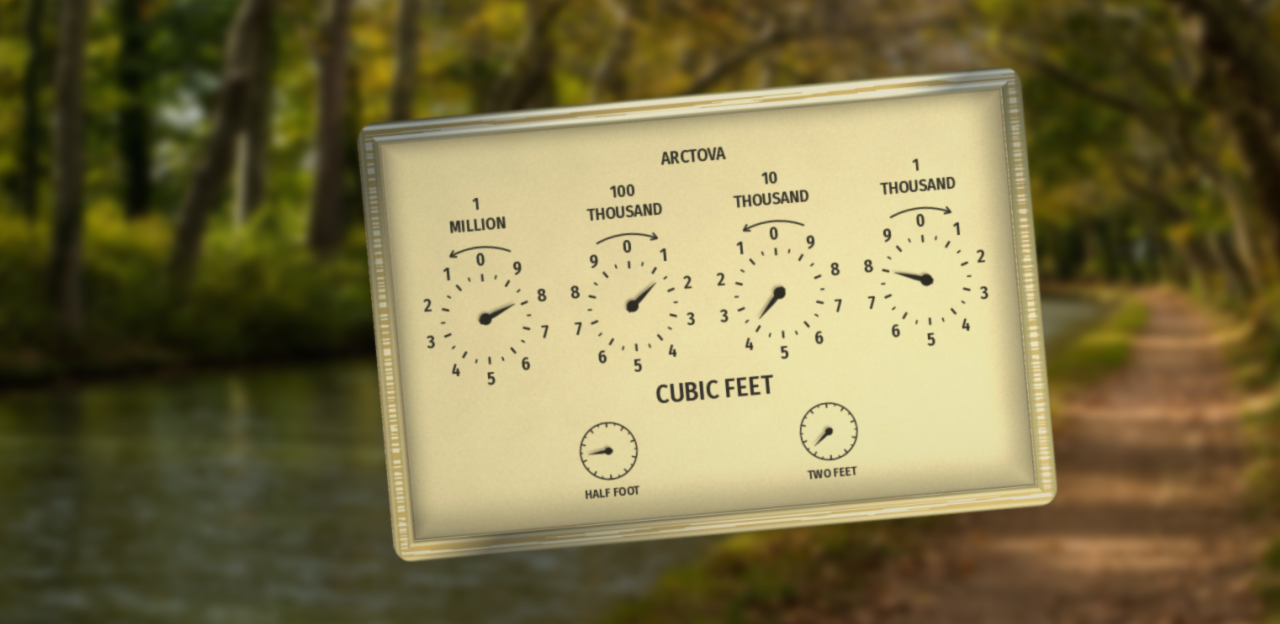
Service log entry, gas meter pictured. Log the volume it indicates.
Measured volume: 813800 ft³
